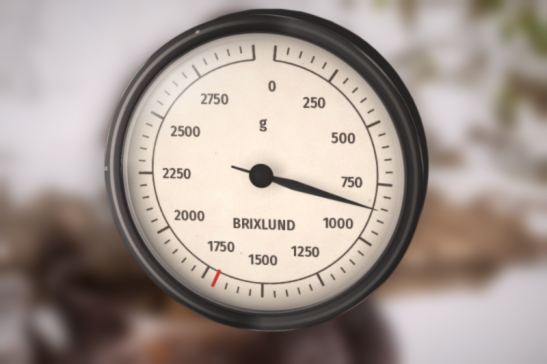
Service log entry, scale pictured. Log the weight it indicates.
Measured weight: 850 g
